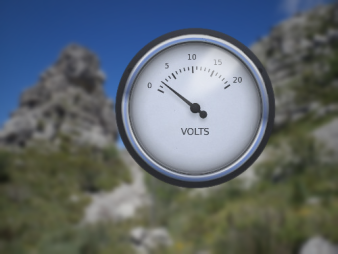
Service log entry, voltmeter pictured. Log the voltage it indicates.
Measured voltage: 2 V
